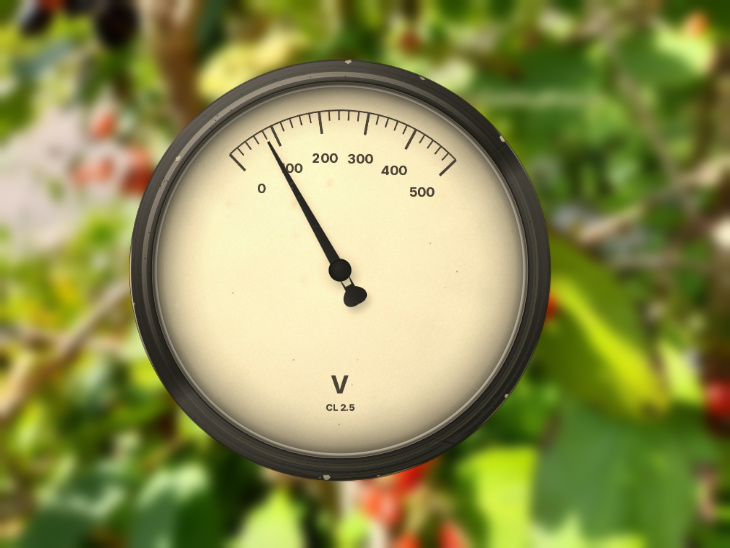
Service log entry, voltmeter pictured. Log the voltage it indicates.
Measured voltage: 80 V
